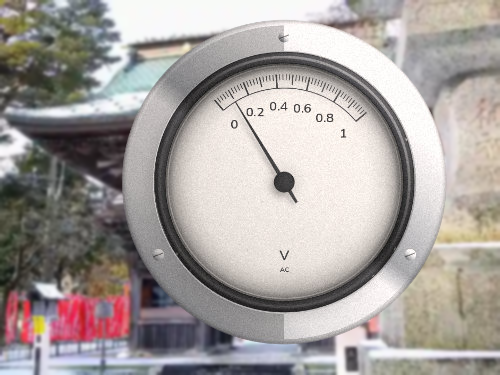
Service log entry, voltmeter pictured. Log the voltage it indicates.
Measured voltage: 0.1 V
